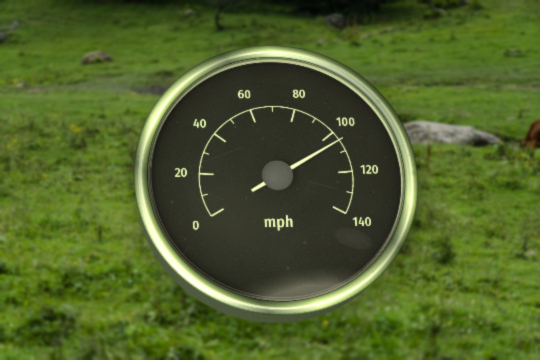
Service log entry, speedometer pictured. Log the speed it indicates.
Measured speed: 105 mph
